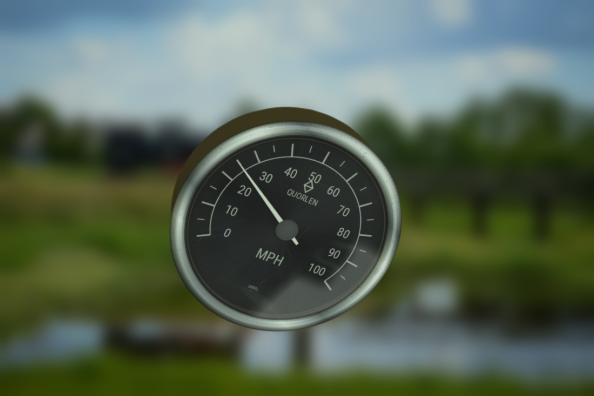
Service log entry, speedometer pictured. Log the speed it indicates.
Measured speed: 25 mph
